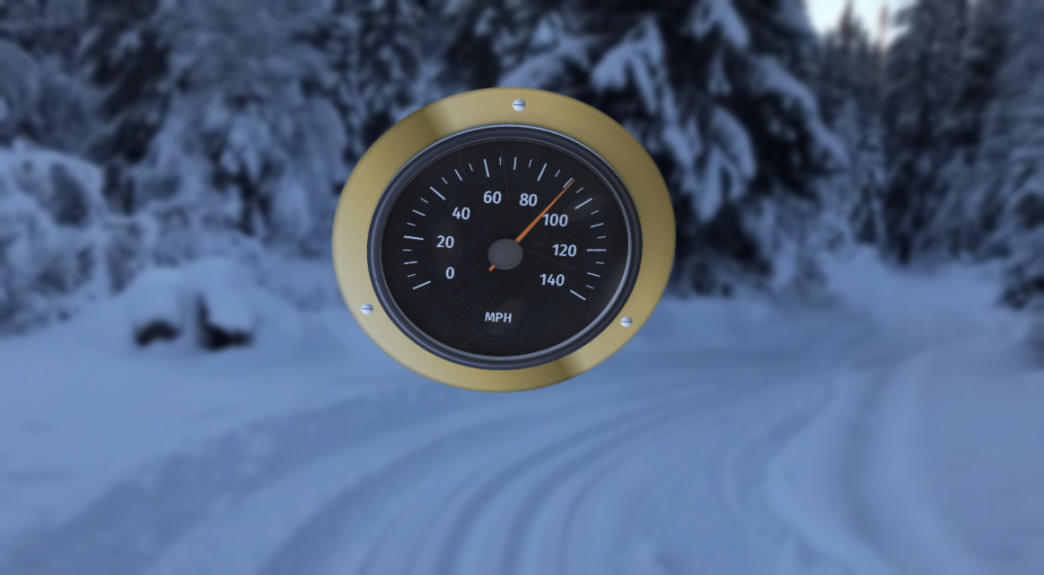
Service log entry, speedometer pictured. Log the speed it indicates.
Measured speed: 90 mph
